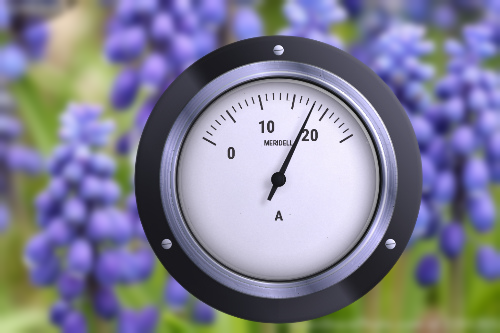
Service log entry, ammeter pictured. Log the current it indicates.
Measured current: 18 A
